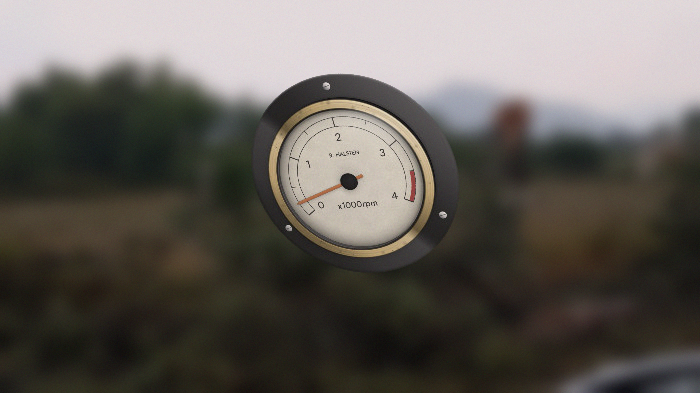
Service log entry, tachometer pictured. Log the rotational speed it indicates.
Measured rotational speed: 250 rpm
